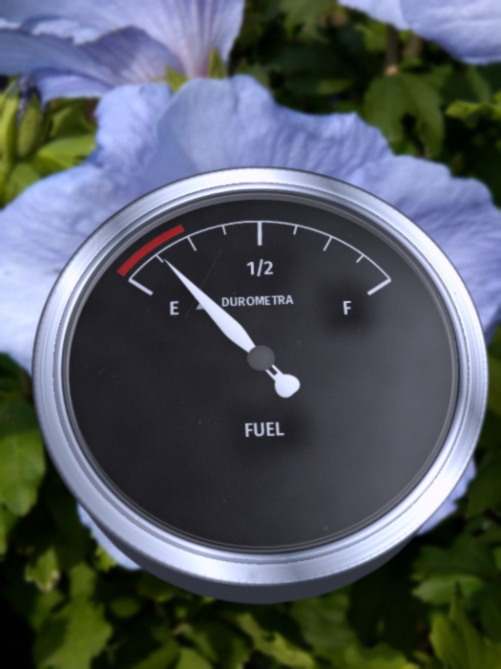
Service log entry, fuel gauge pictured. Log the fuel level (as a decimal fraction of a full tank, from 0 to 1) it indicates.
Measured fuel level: 0.125
